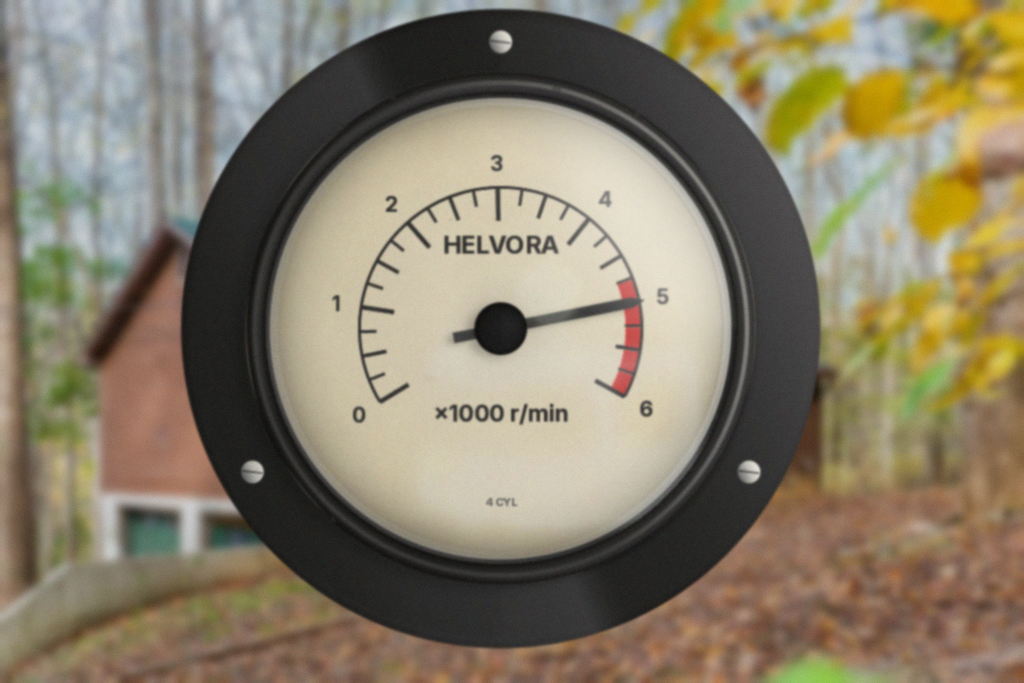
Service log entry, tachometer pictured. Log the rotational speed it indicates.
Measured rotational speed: 5000 rpm
